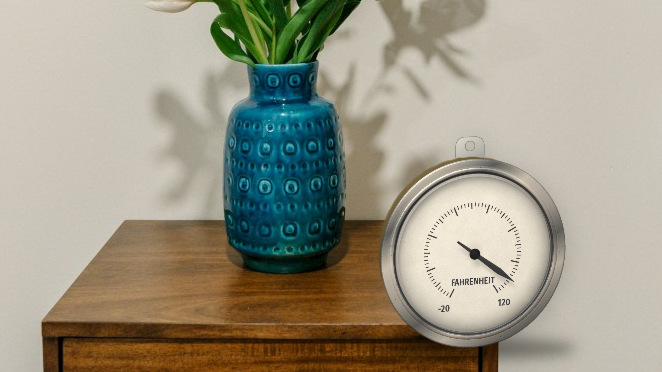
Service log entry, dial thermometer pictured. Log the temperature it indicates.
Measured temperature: 110 °F
